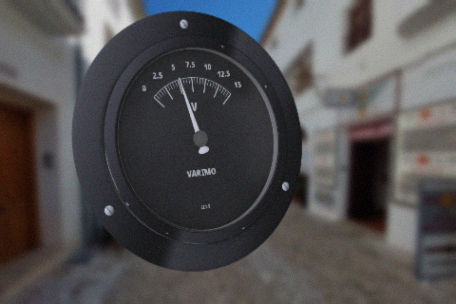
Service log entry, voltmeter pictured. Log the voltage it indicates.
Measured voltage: 5 V
